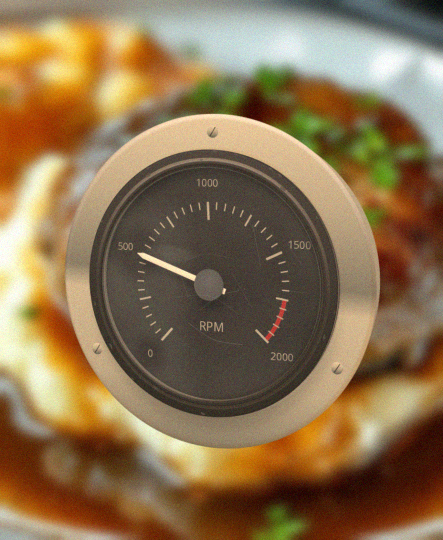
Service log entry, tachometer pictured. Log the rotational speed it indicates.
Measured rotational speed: 500 rpm
